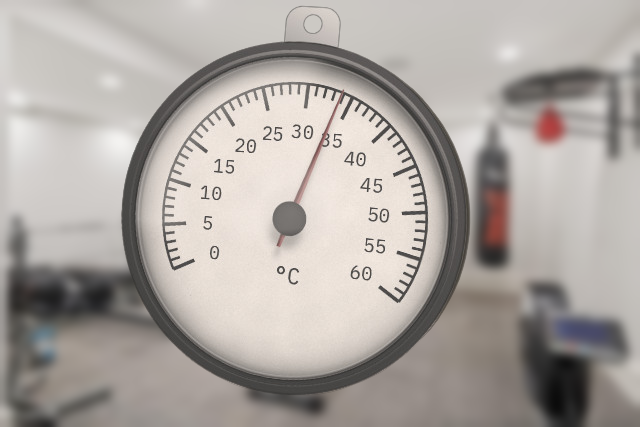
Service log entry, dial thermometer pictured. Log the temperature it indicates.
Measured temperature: 34 °C
